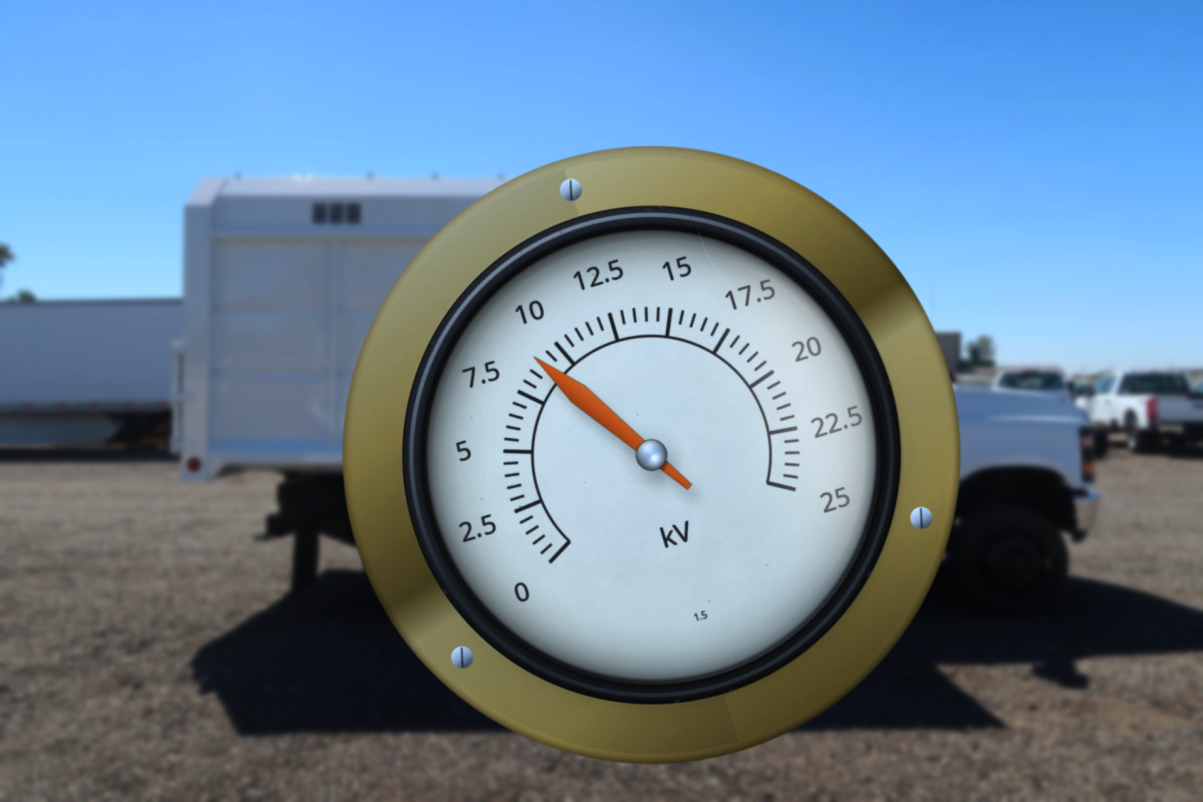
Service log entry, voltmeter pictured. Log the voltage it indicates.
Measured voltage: 9 kV
